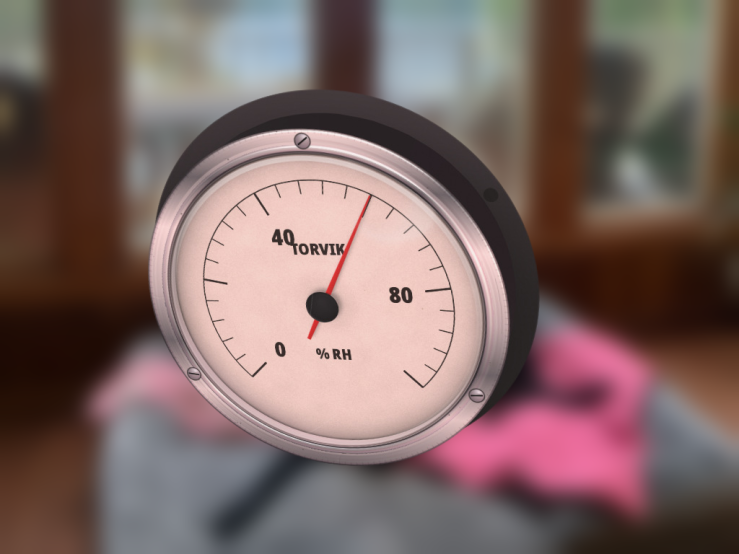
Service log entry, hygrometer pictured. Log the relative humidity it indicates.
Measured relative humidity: 60 %
